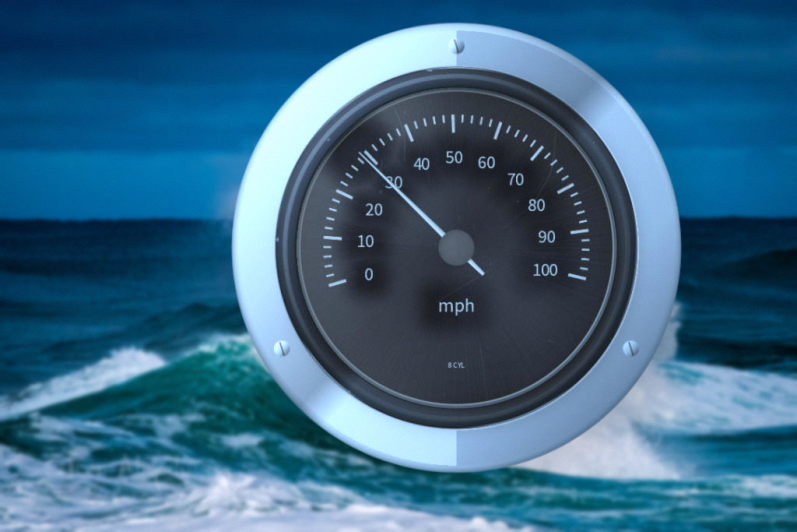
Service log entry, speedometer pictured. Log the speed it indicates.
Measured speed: 29 mph
